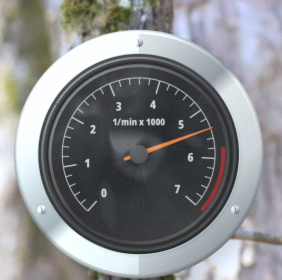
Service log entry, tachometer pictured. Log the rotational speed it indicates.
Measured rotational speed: 5400 rpm
